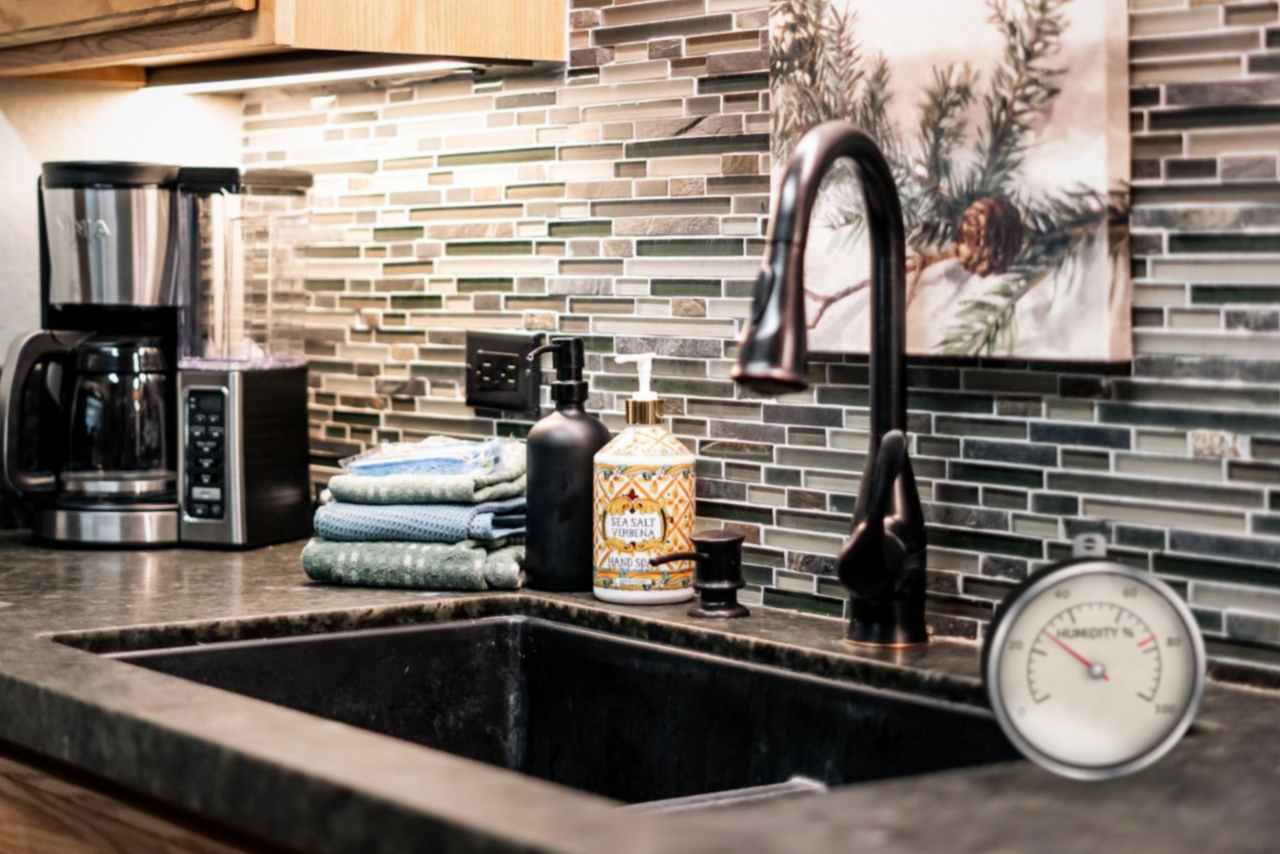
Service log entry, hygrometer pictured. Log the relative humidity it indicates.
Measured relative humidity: 28 %
